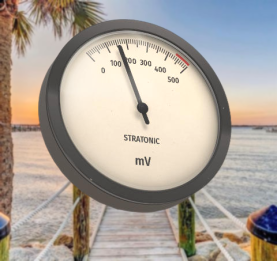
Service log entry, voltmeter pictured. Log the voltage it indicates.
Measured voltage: 150 mV
